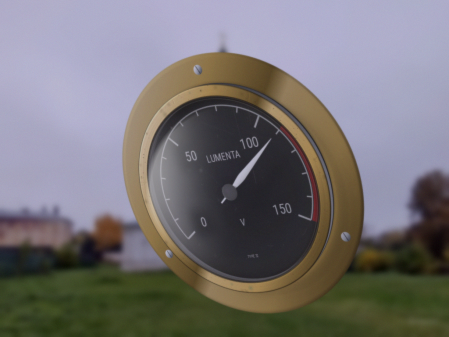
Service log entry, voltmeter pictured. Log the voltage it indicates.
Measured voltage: 110 V
